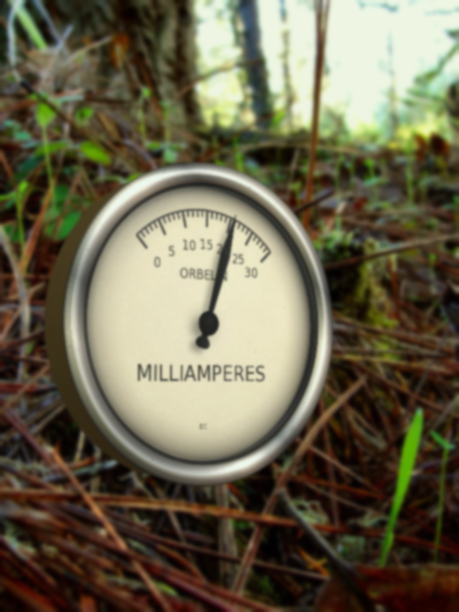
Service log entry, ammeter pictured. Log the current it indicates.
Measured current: 20 mA
